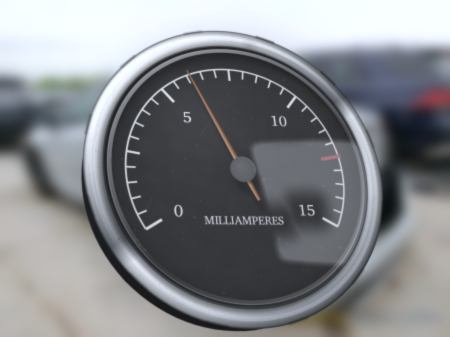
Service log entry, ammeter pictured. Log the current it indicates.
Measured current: 6 mA
